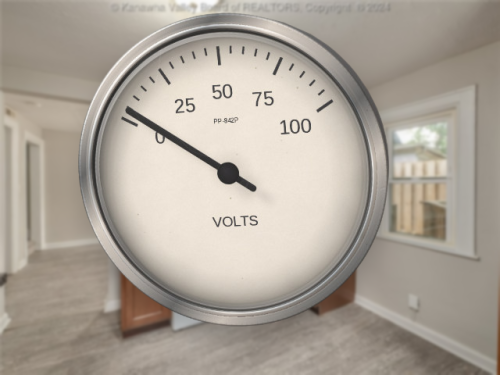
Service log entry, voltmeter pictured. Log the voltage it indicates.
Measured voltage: 5 V
